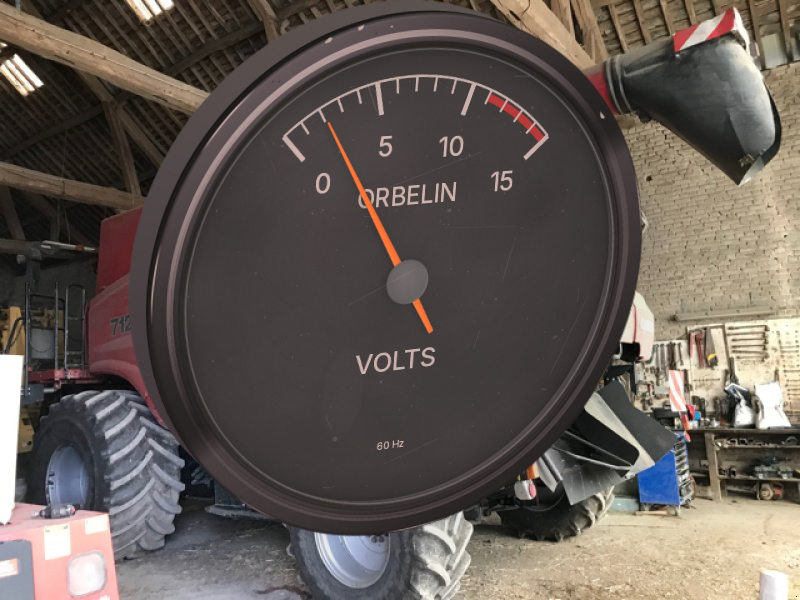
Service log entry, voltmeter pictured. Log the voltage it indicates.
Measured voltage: 2 V
